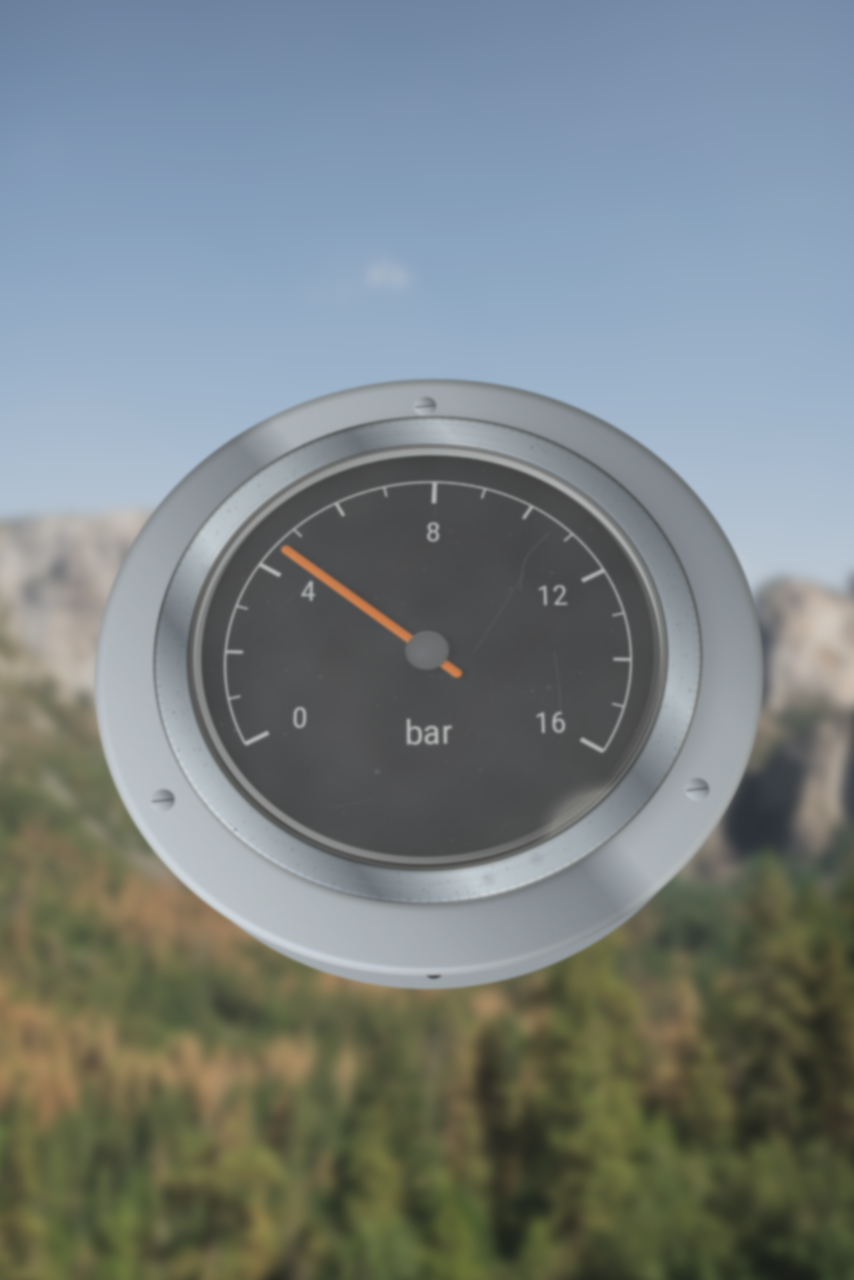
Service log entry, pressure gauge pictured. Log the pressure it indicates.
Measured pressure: 4.5 bar
